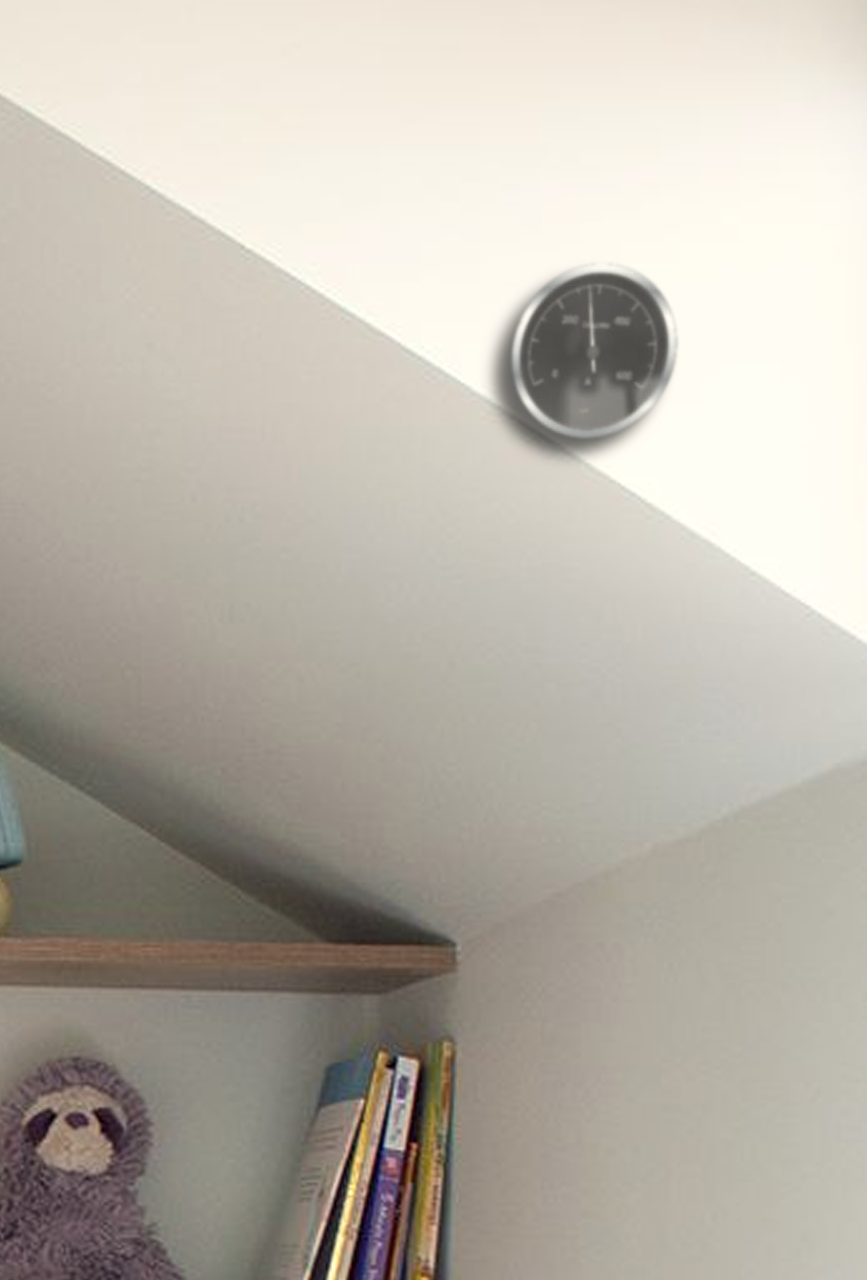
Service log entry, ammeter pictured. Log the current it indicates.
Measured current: 275 A
